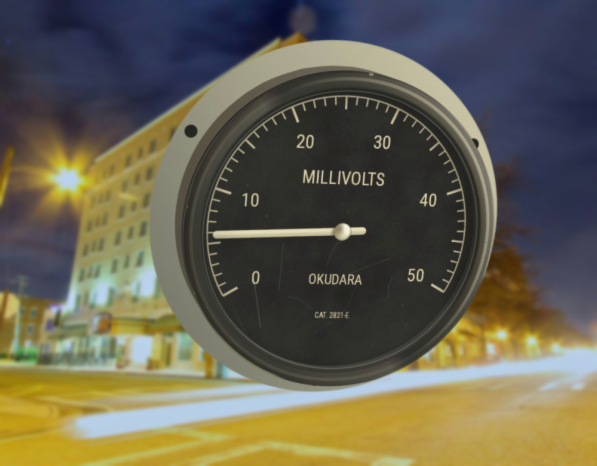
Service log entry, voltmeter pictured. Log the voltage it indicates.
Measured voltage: 6 mV
